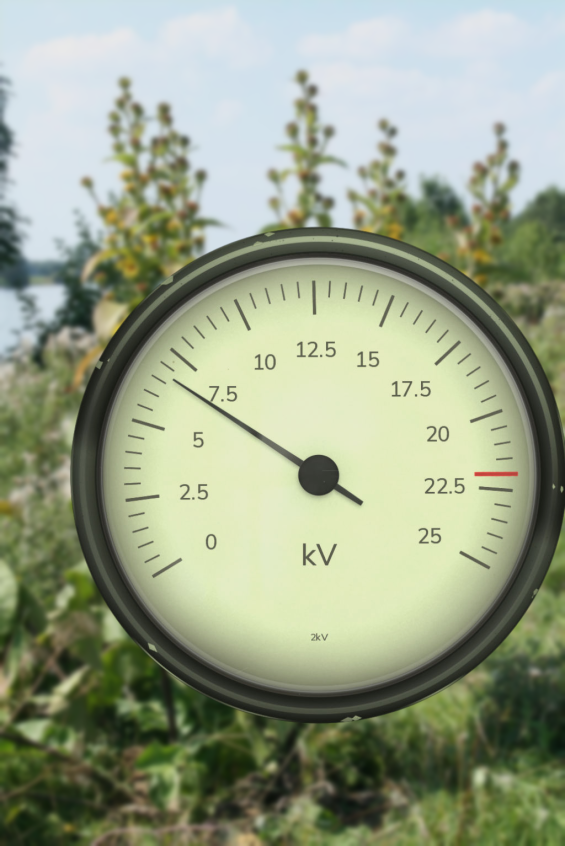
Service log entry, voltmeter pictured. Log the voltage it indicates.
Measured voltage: 6.75 kV
